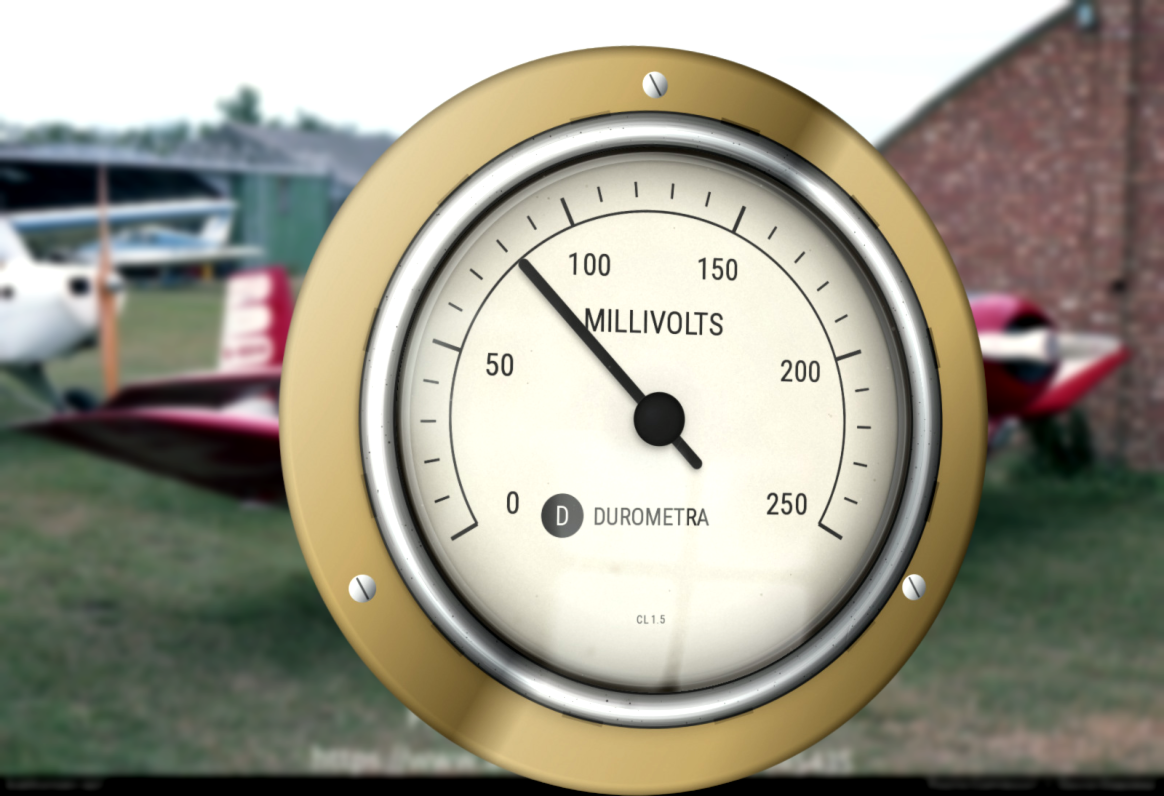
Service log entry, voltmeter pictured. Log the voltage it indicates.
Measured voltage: 80 mV
